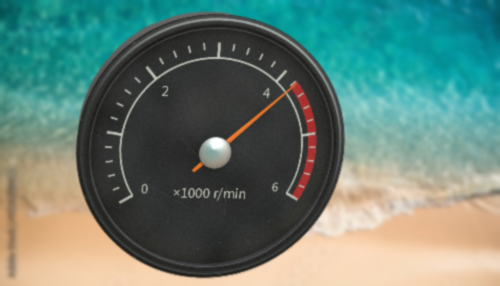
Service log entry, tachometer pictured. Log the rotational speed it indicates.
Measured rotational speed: 4200 rpm
